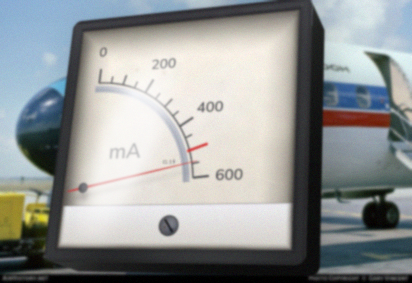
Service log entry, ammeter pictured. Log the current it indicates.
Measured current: 550 mA
